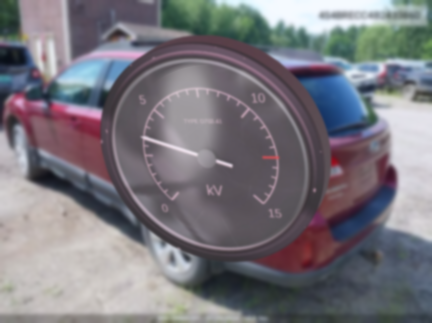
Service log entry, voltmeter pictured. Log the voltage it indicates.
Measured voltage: 3.5 kV
